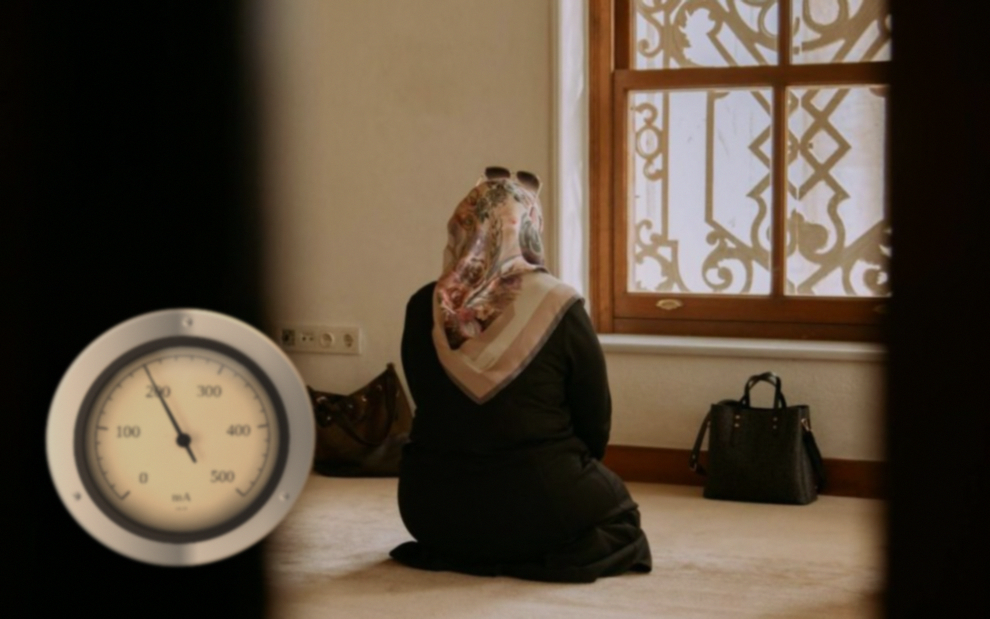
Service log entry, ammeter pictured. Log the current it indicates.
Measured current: 200 mA
